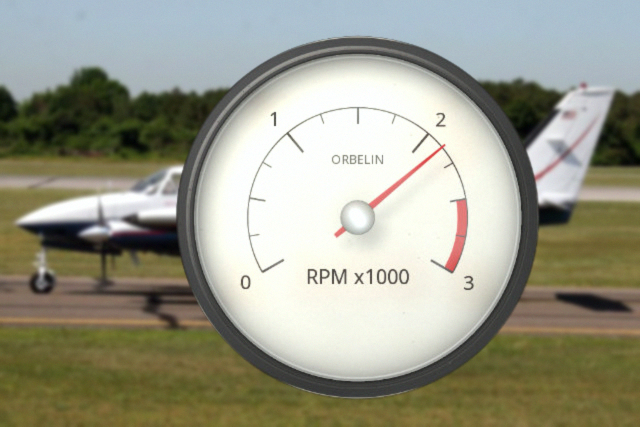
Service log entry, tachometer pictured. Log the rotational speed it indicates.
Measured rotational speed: 2125 rpm
